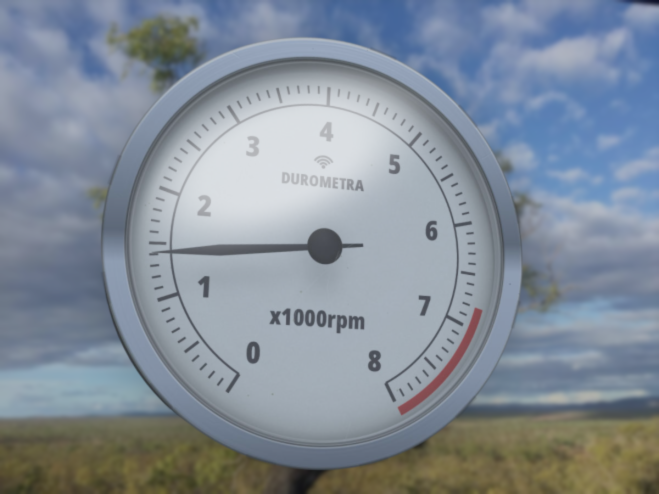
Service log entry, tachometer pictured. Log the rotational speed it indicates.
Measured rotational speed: 1400 rpm
